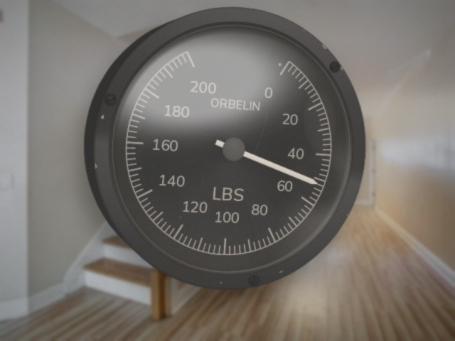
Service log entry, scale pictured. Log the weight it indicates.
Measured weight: 52 lb
